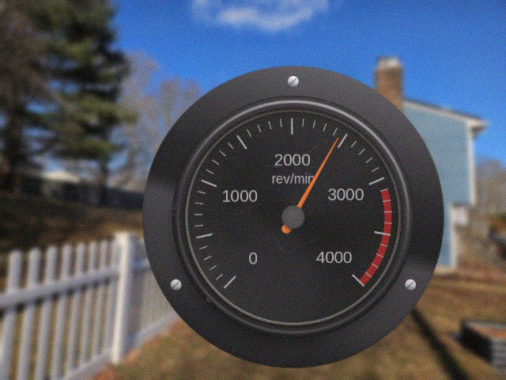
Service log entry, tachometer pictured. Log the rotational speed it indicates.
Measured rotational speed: 2450 rpm
